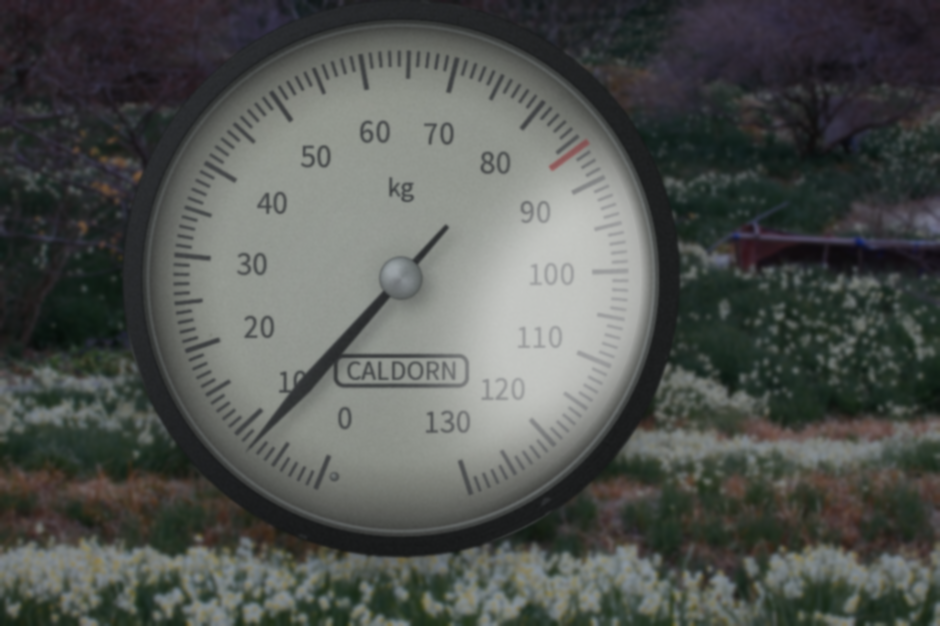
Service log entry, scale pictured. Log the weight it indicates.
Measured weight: 8 kg
